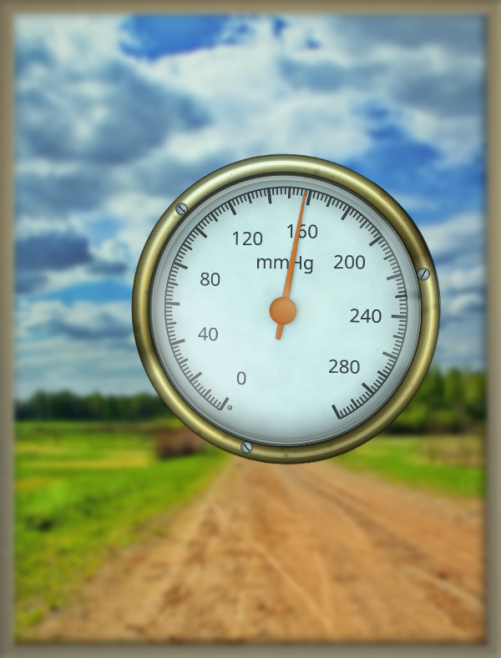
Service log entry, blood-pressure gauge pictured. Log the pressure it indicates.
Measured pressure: 158 mmHg
